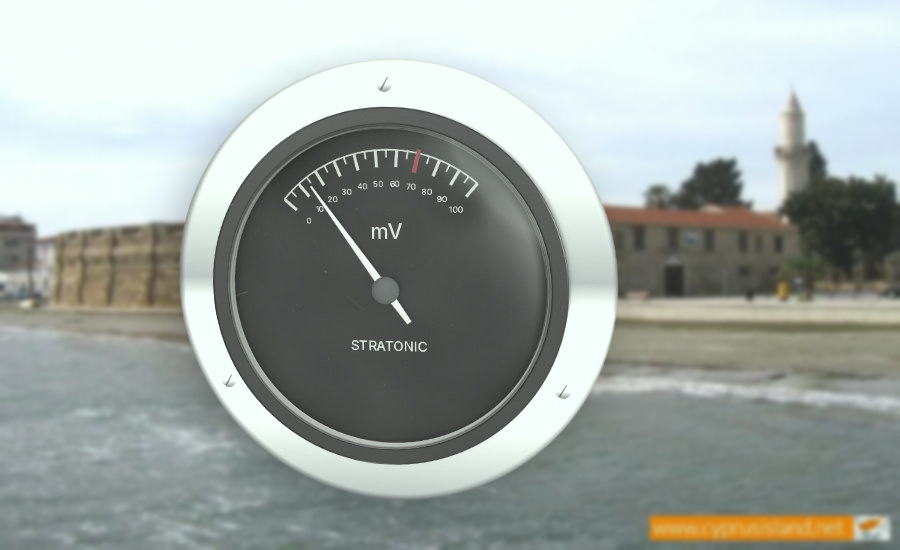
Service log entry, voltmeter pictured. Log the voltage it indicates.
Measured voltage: 15 mV
